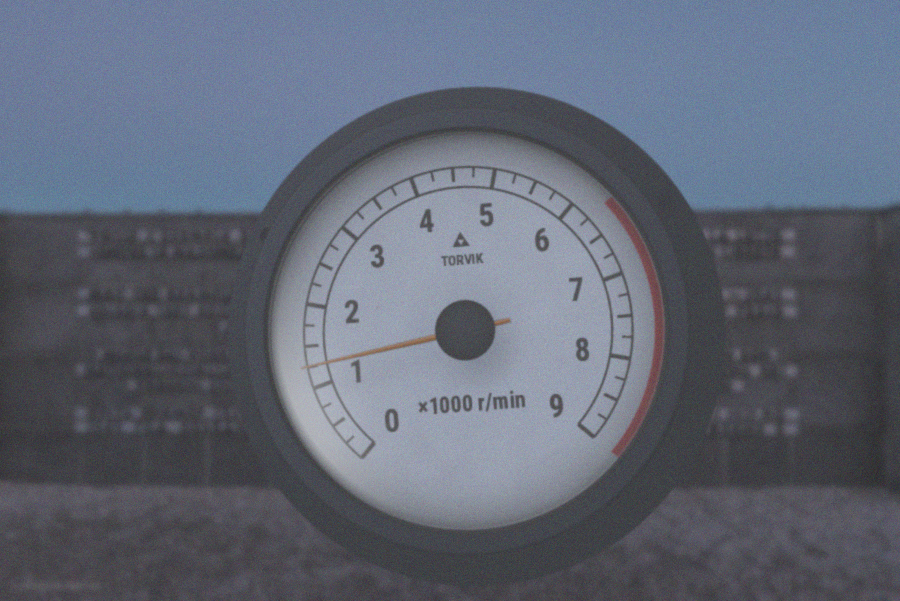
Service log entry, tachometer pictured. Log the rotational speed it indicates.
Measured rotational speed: 1250 rpm
